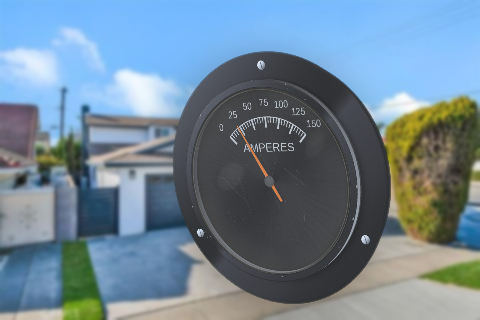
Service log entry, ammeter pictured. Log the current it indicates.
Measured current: 25 A
